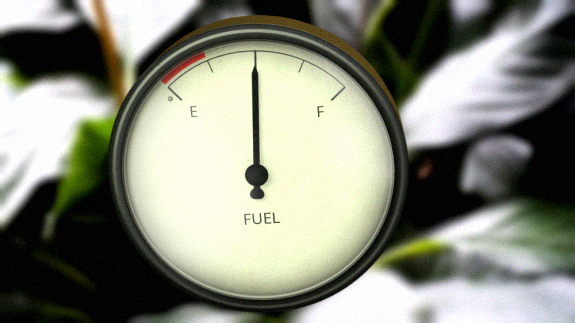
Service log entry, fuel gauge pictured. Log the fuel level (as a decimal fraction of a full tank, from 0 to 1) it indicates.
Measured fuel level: 0.5
